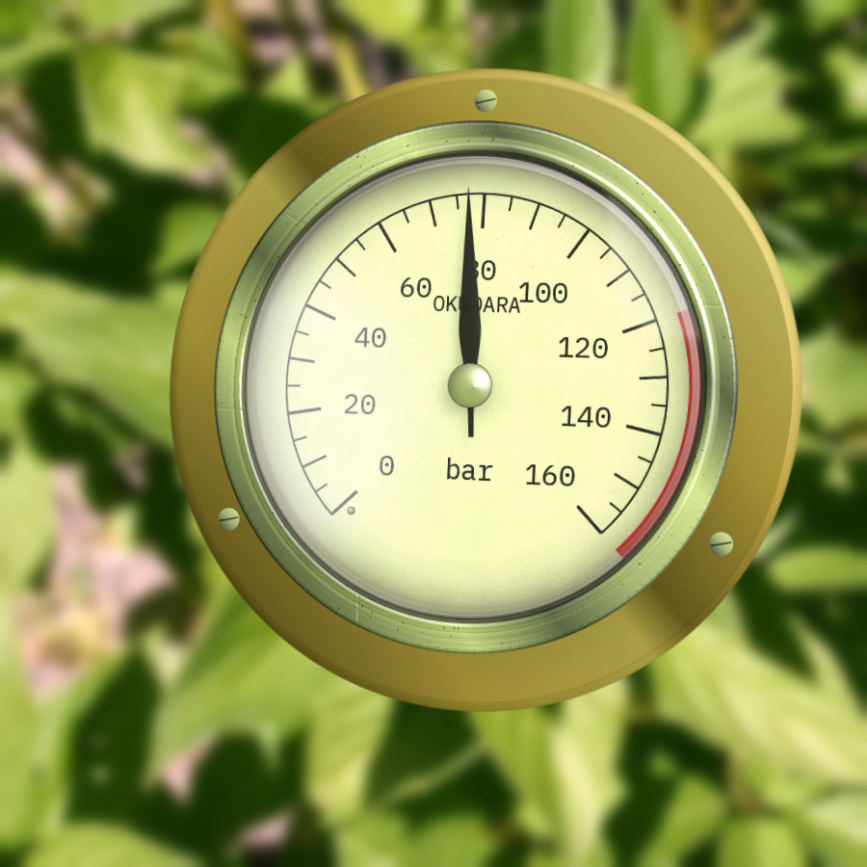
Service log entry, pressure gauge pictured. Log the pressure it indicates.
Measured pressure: 77.5 bar
